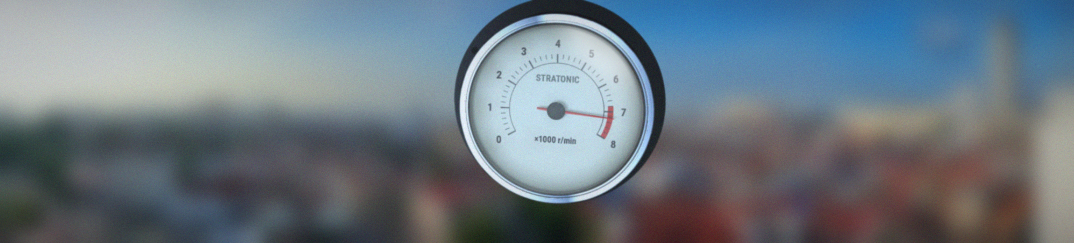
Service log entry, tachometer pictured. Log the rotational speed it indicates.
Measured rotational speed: 7200 rpm
